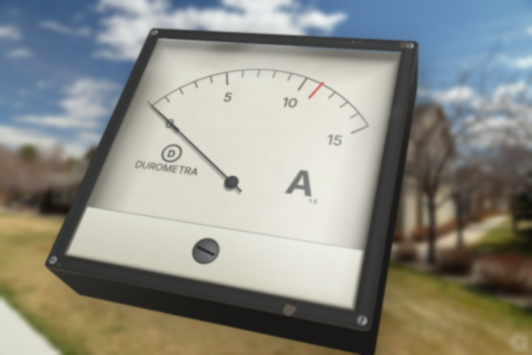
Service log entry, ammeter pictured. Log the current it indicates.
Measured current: 0 A
